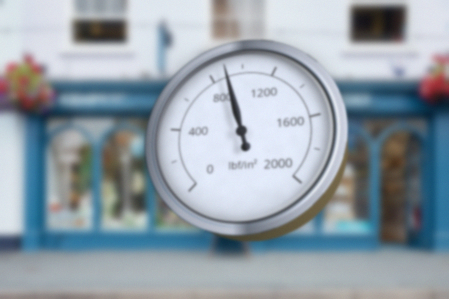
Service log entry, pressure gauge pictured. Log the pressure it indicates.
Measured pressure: 900 psi
